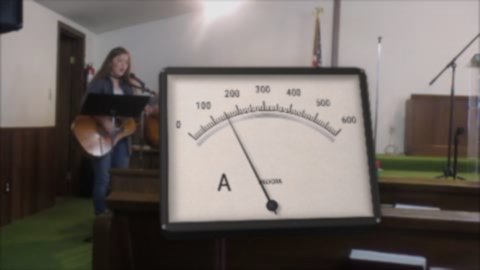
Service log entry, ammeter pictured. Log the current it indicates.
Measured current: 150 A
